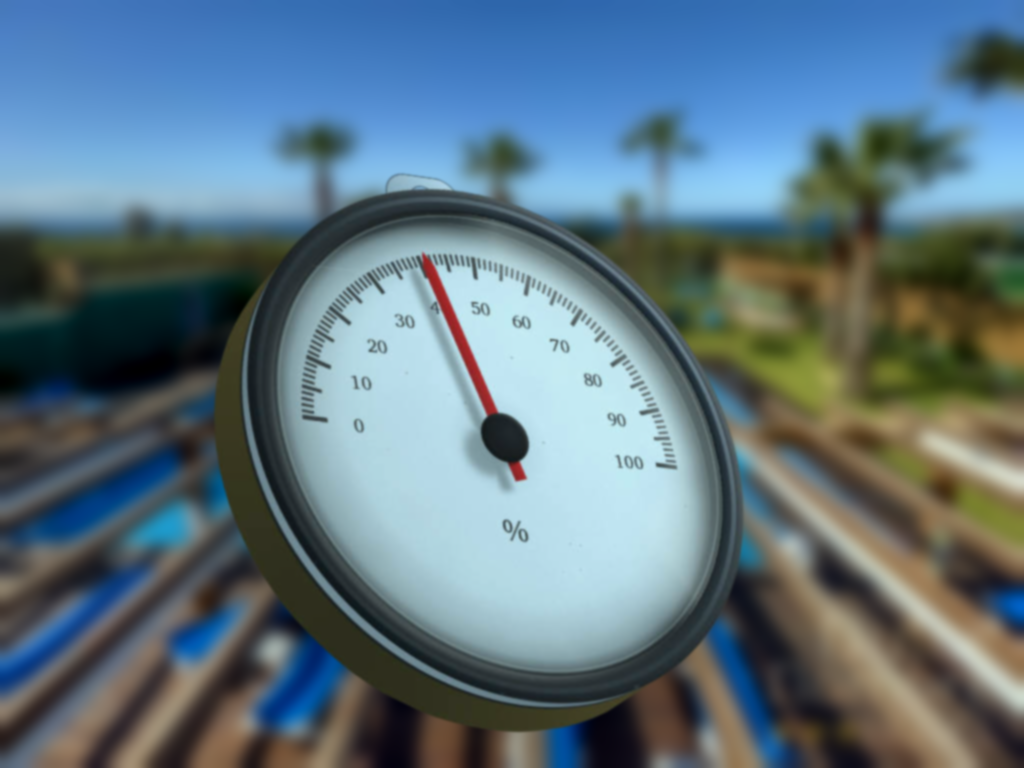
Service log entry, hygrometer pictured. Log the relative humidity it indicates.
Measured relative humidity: 40 %
